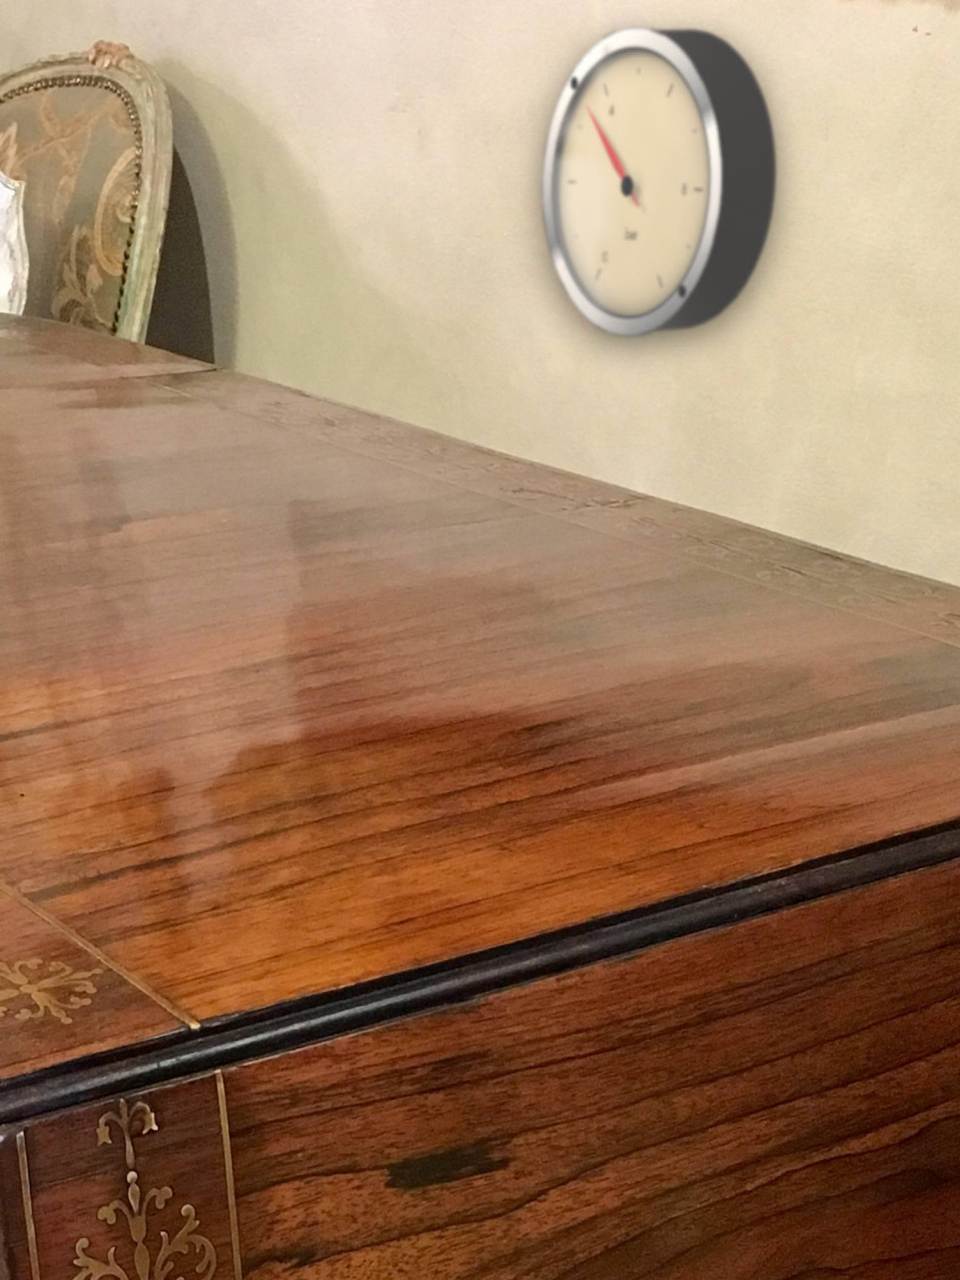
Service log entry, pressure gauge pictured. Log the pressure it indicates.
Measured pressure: 3.5 bar
